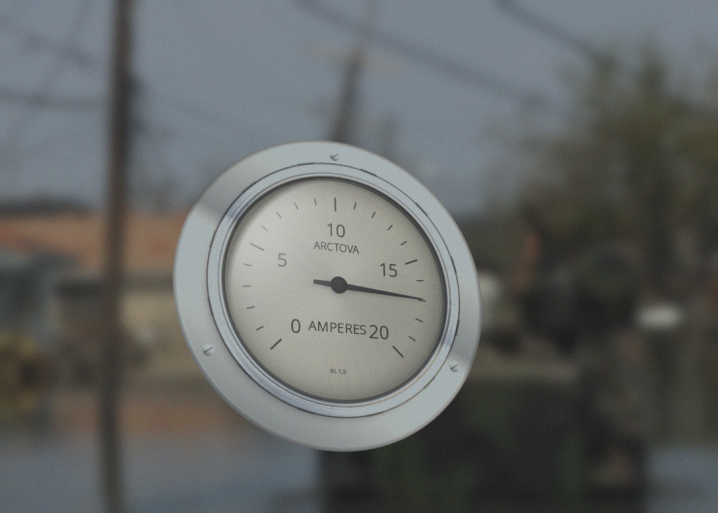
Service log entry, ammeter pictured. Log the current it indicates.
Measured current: 17 A
